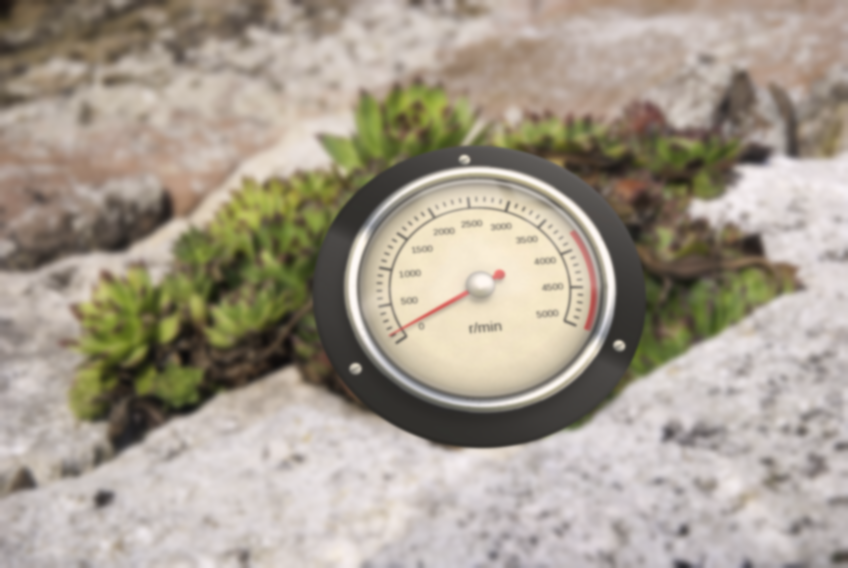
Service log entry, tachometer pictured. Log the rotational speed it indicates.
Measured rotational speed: 100 rpm
